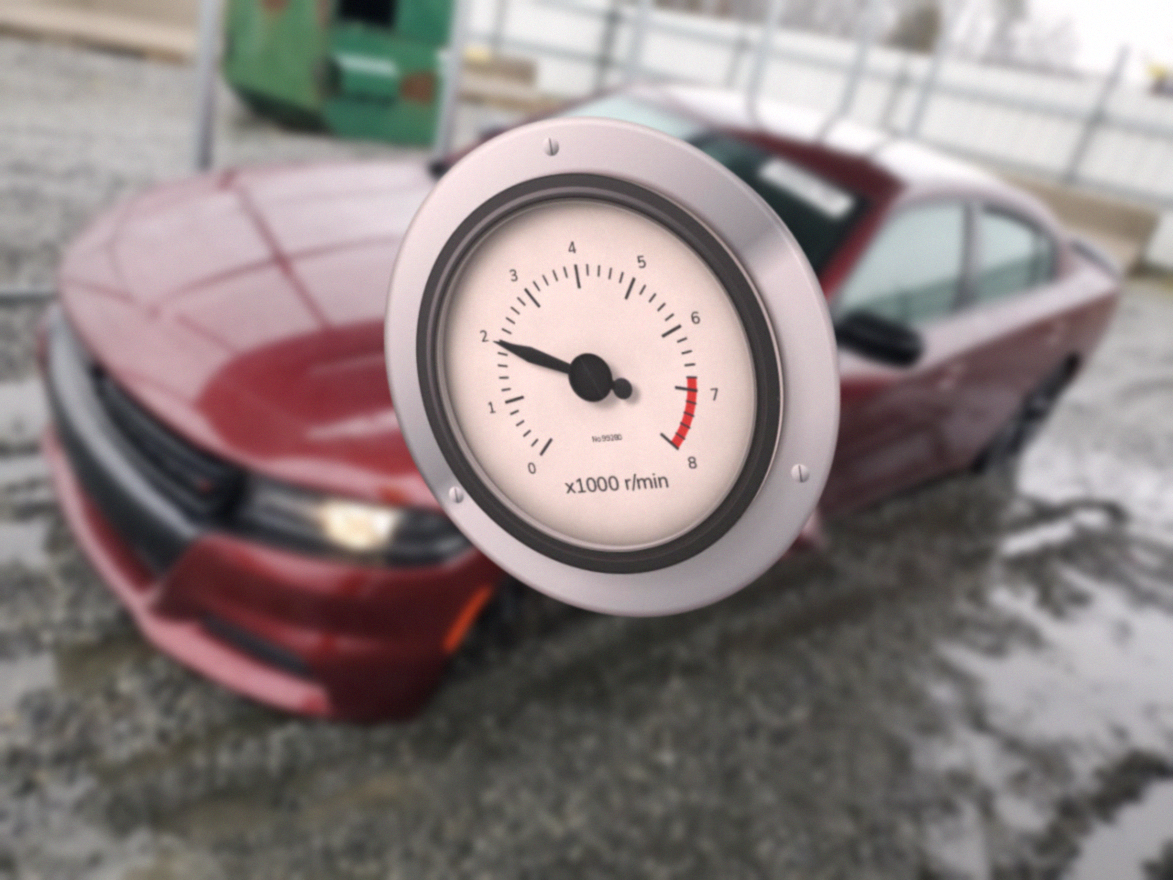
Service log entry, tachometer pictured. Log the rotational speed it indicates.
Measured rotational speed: 2000 rpm
